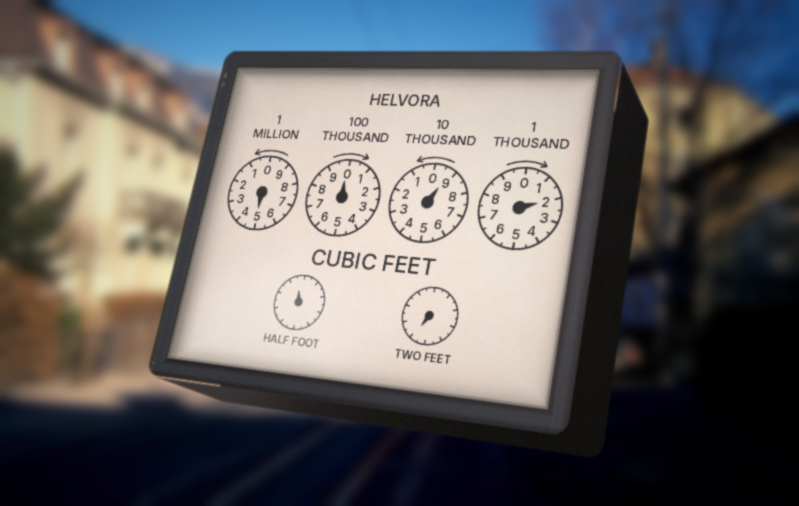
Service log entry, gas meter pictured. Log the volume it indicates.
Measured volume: 499200 ft³
